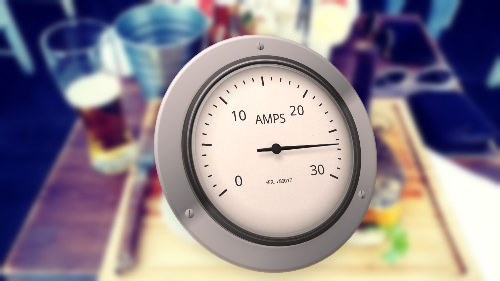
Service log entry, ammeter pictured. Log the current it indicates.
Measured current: 26.5 A
